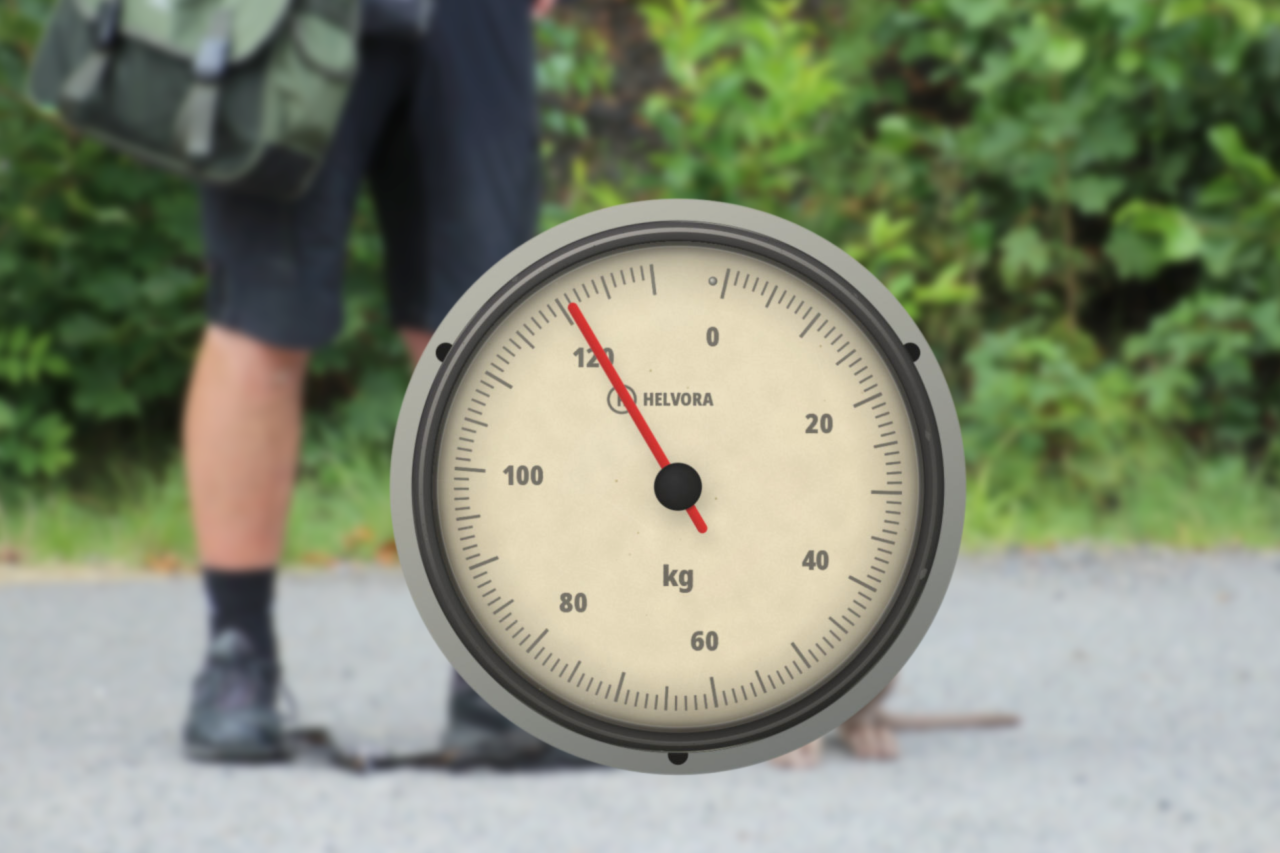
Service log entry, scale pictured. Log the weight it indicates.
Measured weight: 121 kg
